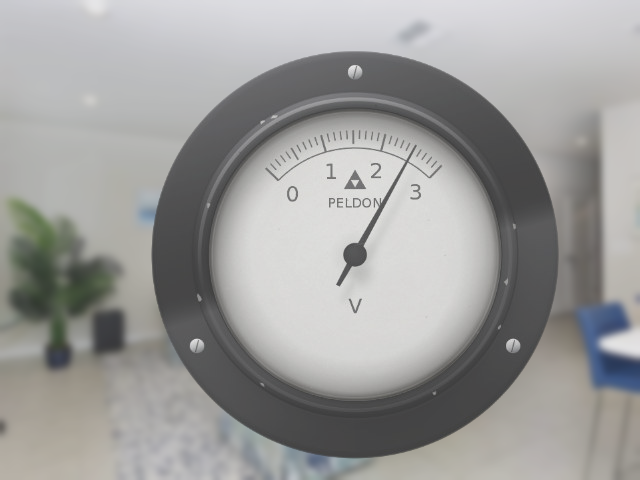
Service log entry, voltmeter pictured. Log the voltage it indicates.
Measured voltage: 2.5 V
